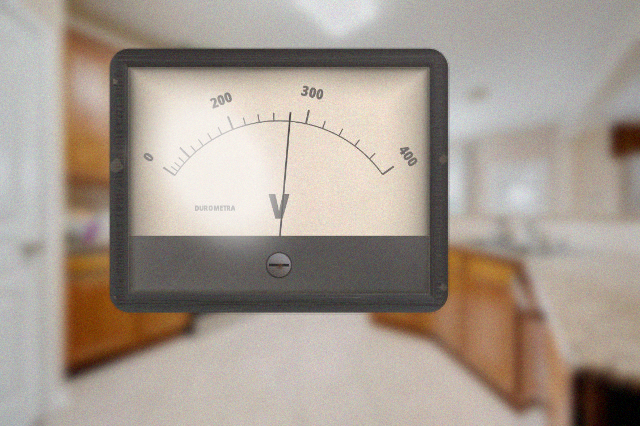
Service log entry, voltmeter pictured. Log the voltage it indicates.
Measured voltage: 280 V
